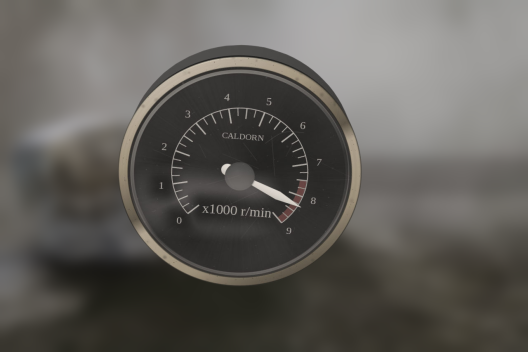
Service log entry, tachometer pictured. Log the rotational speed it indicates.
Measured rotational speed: 8250 rpm
